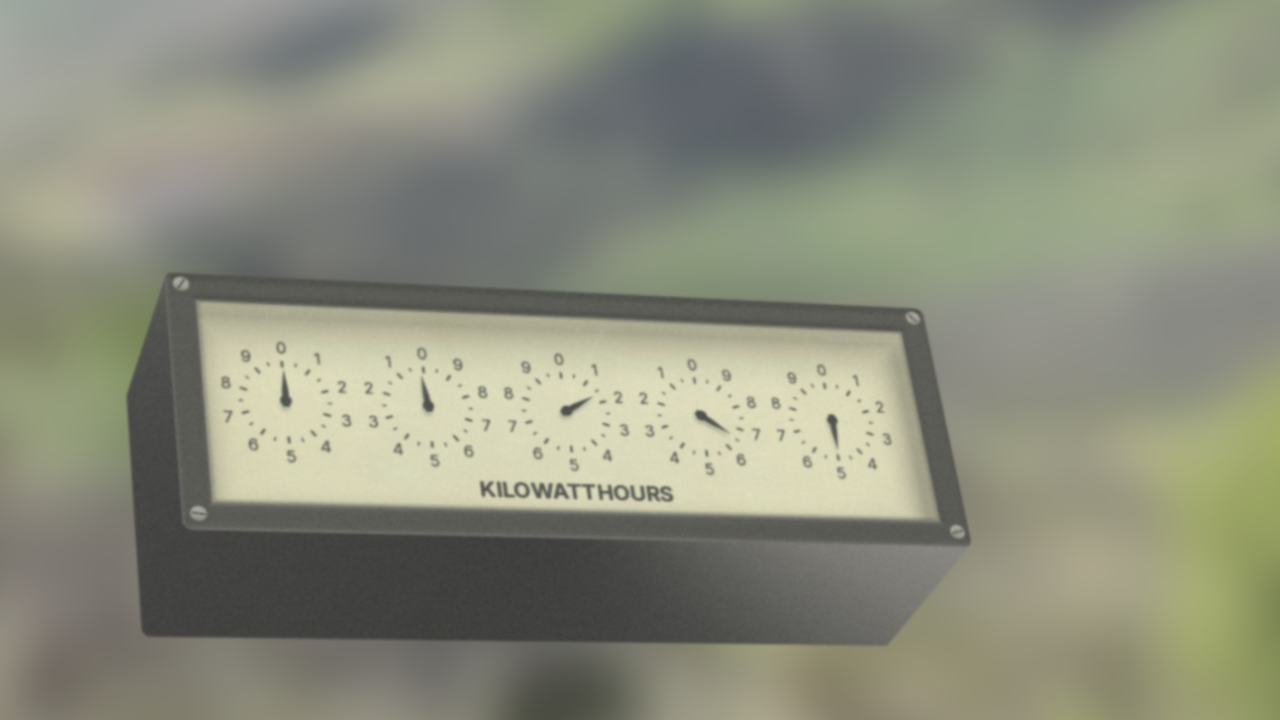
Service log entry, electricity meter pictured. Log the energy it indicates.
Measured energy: 165 kWh
